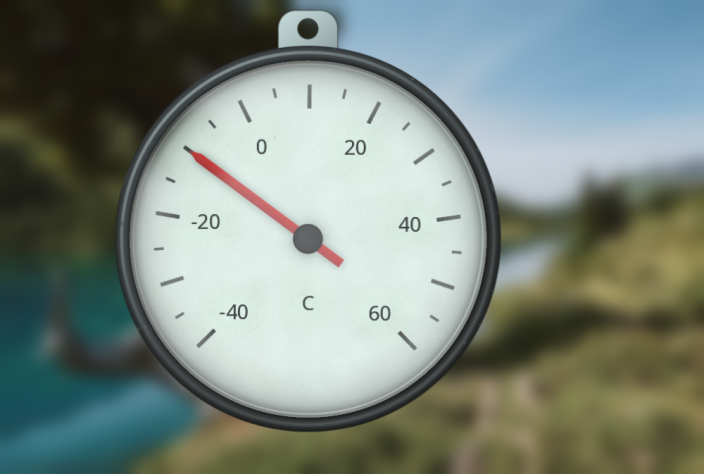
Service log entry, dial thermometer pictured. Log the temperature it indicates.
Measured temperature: -10 °C
